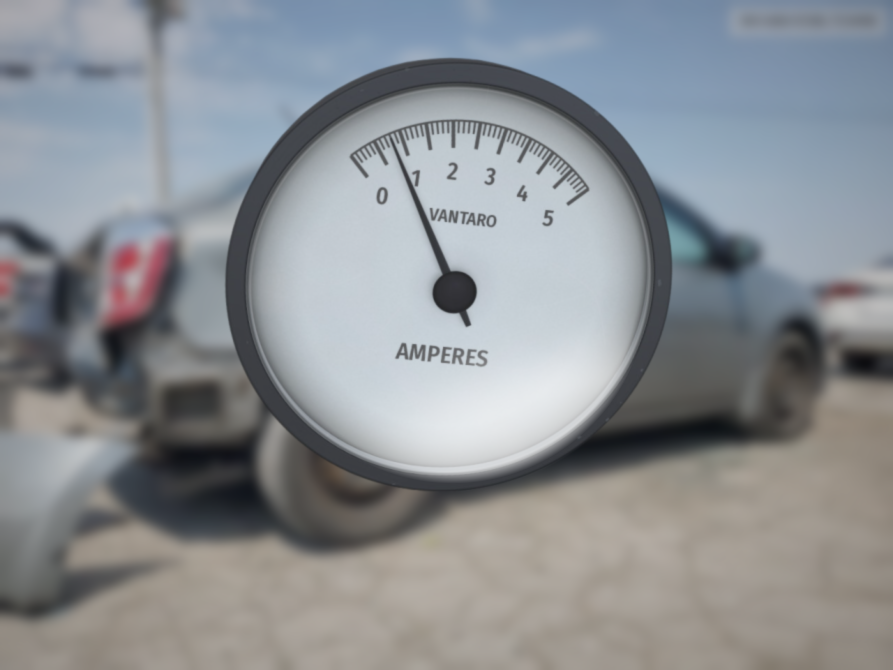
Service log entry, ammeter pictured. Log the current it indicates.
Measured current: 0.8 A
